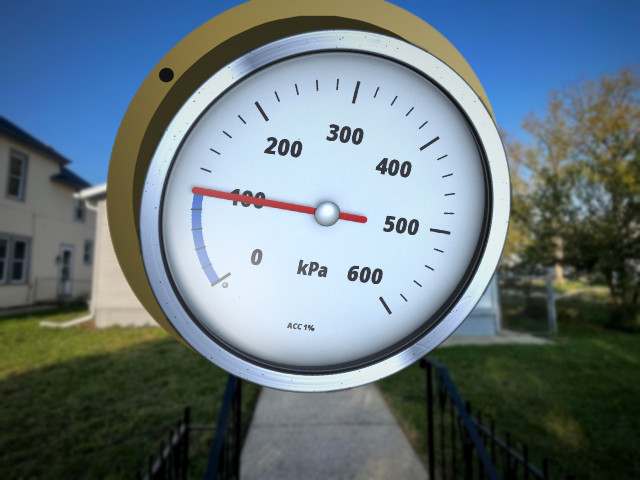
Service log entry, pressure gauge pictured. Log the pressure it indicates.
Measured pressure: 100 kPa
